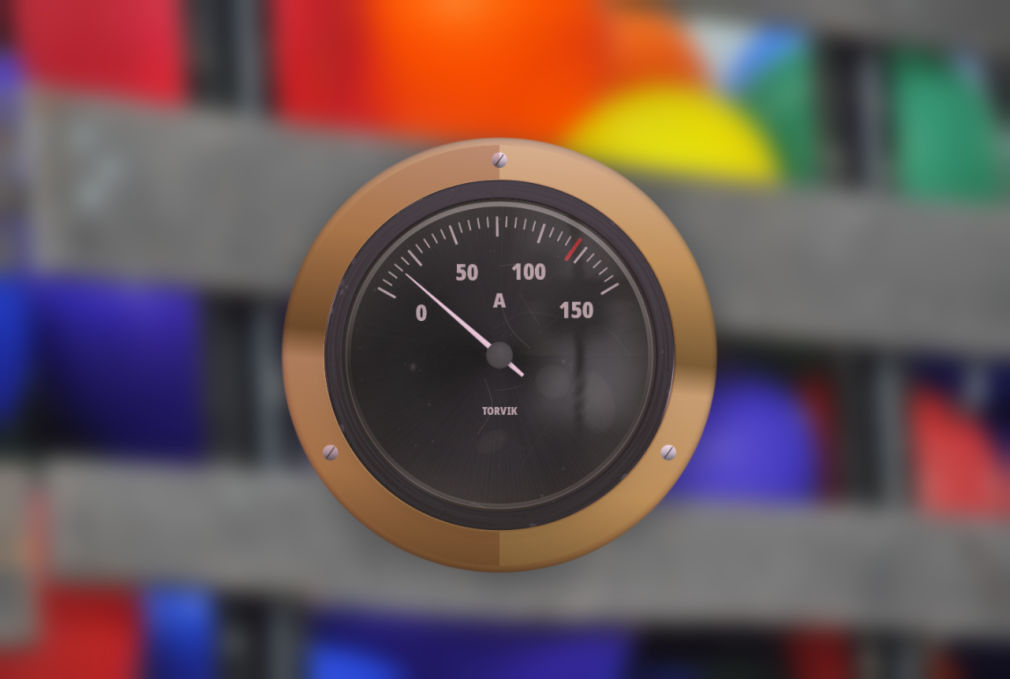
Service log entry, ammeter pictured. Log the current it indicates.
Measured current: 15 A
